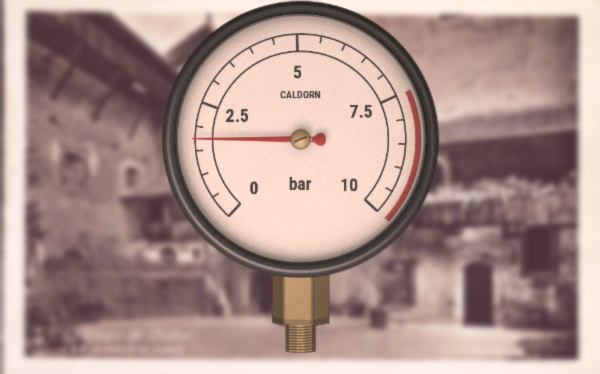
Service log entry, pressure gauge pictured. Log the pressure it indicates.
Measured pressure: 1.75 bar
